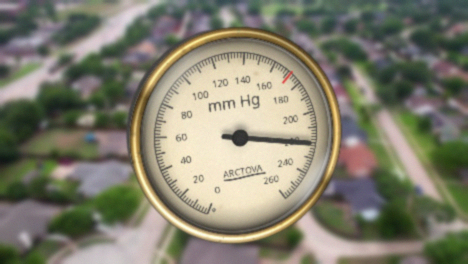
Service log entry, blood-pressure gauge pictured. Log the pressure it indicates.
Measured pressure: 220 mmHg
